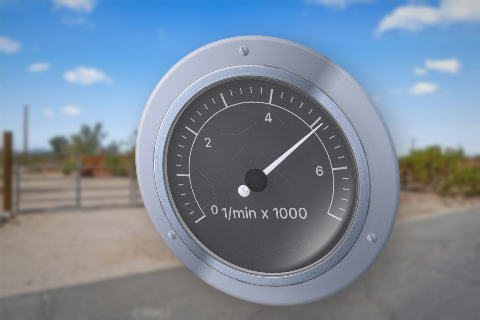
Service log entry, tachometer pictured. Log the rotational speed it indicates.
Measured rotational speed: 5100 rpm
